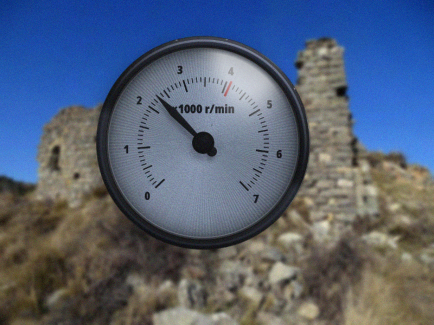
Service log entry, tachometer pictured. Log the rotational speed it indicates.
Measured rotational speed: 2300 rpm
